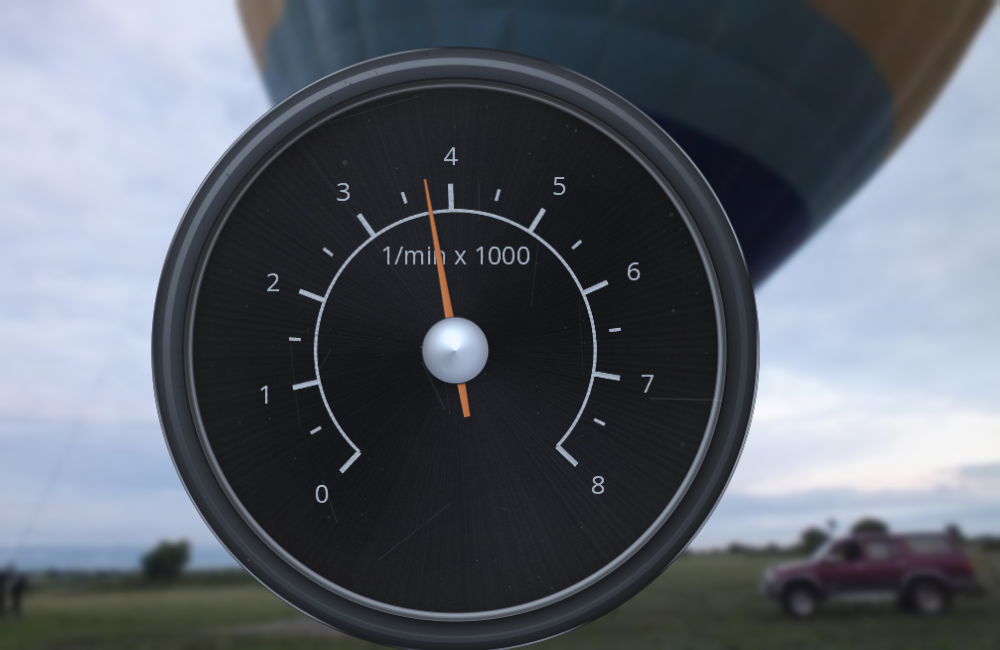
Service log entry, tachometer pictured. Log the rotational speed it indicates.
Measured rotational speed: 3750 rpm
